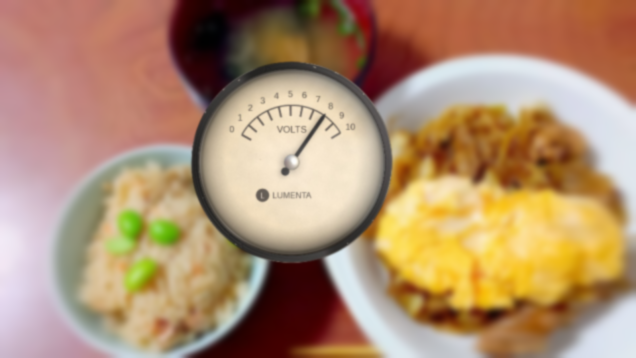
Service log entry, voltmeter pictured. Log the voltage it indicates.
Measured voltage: 8 V
